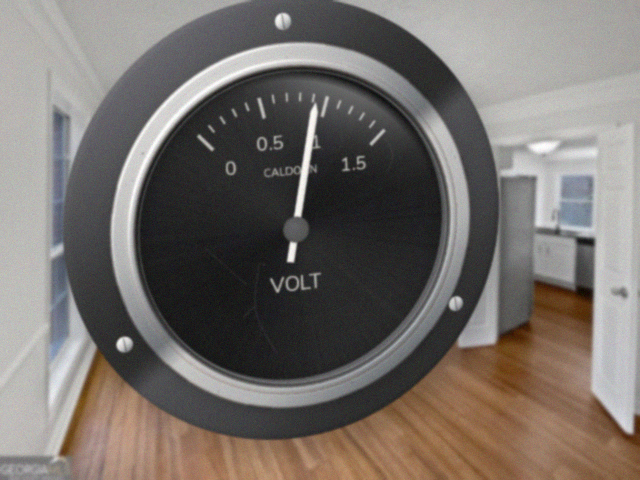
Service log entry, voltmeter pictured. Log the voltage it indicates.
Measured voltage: 0.9 V
